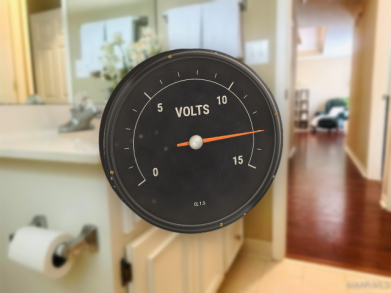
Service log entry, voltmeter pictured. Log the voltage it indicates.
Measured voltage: 13 V
